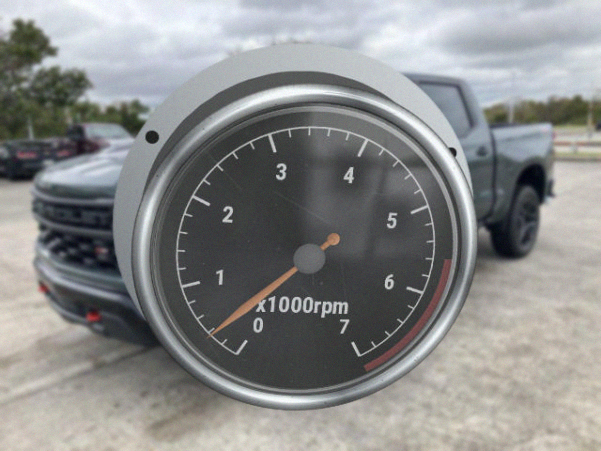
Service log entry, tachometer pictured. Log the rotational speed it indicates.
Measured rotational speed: 400 rpm
